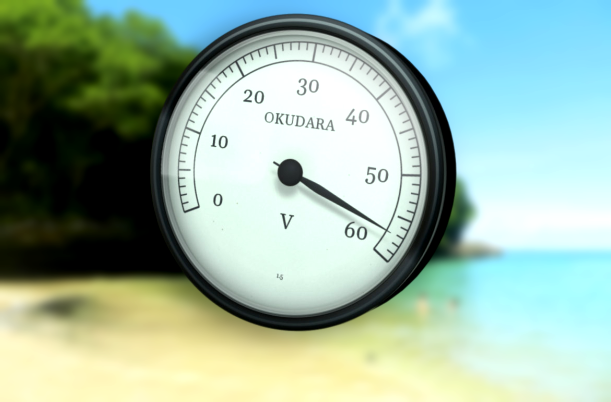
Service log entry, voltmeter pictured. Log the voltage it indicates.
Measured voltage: 57 V
